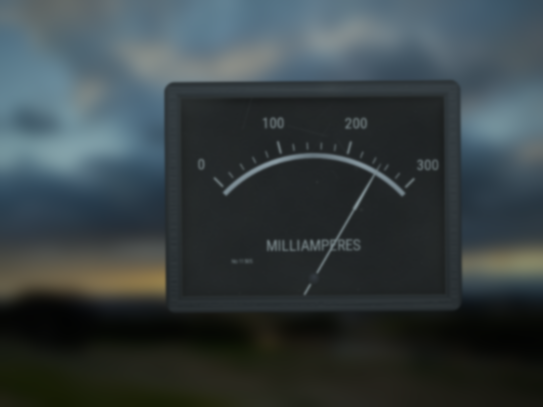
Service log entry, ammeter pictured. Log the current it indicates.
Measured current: 250 mA
